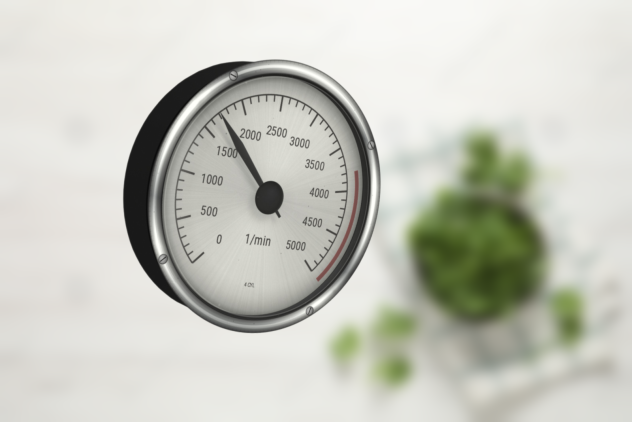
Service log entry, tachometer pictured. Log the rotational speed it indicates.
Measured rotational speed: 1700 rpm
